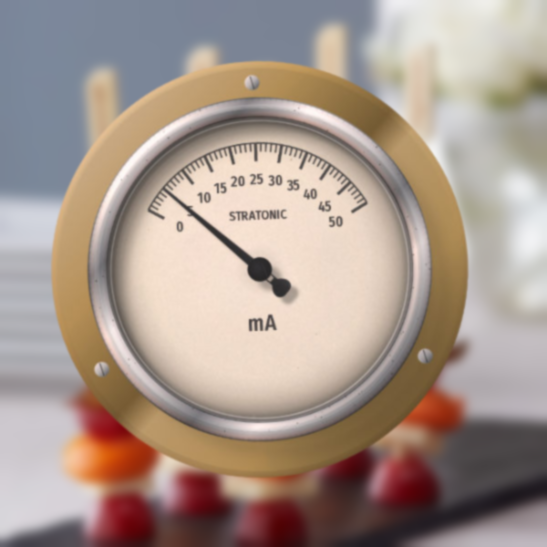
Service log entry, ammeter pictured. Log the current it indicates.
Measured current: 5 mA
